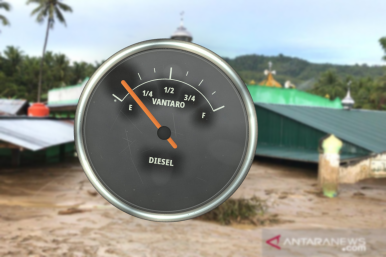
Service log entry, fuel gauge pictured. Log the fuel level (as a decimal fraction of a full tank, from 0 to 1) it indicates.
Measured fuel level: 0.125
